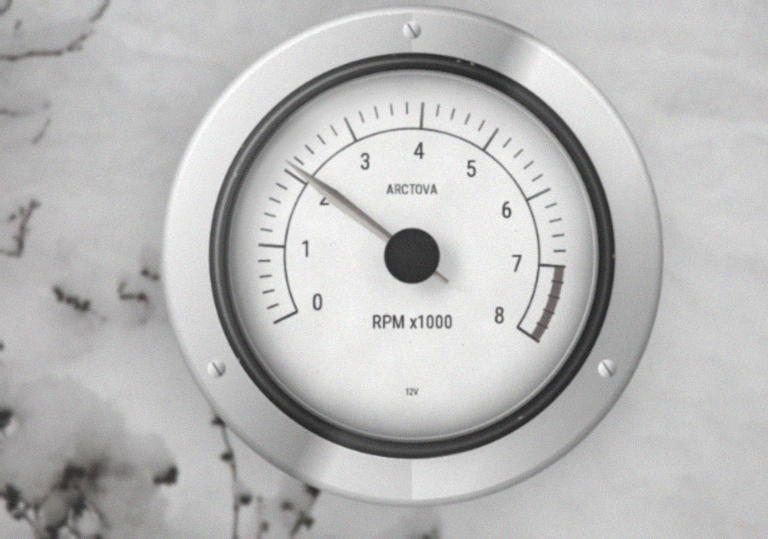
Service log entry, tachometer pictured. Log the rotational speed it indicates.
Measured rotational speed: 2100 rpm
